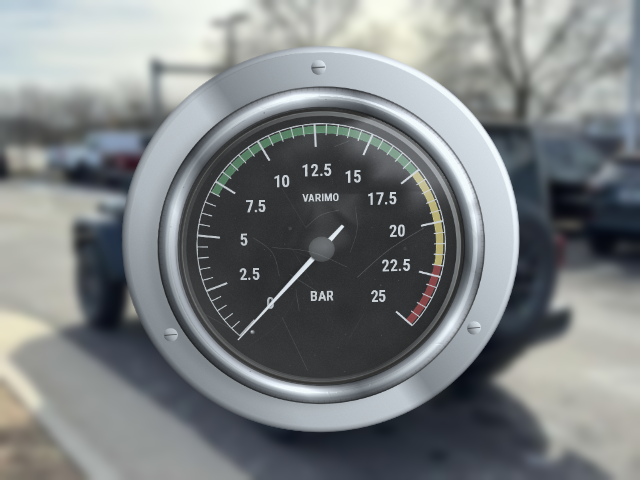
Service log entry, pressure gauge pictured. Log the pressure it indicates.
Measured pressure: 0 bar
